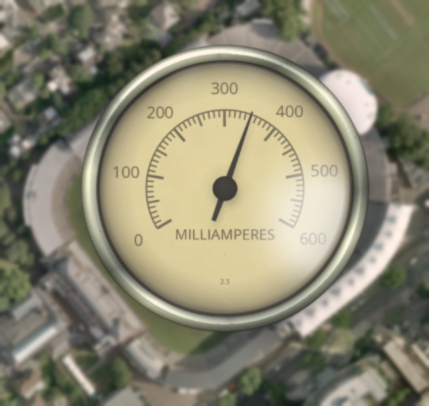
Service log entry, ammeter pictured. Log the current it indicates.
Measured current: 350 mA
